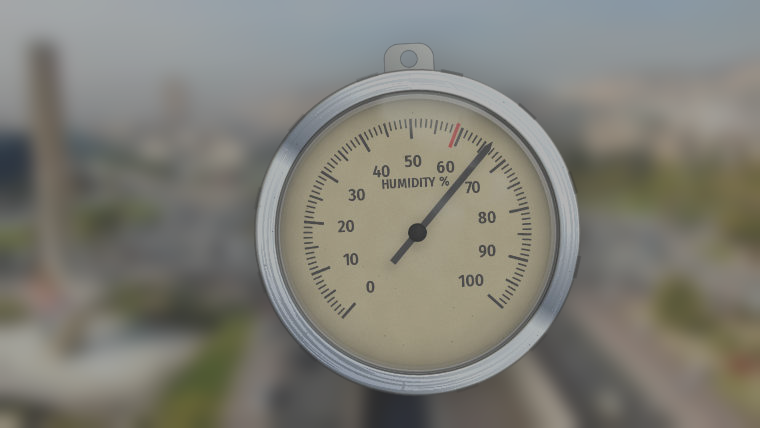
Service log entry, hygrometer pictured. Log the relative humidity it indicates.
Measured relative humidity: 66 %
